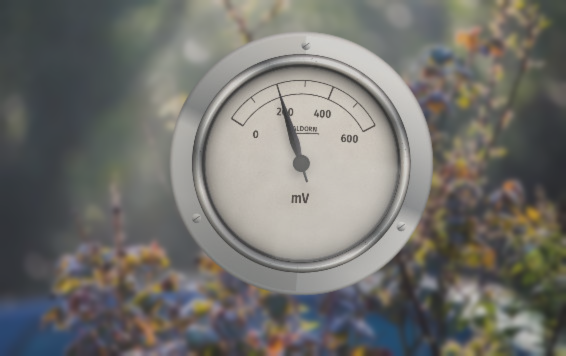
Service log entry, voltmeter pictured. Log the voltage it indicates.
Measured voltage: 200 mV
